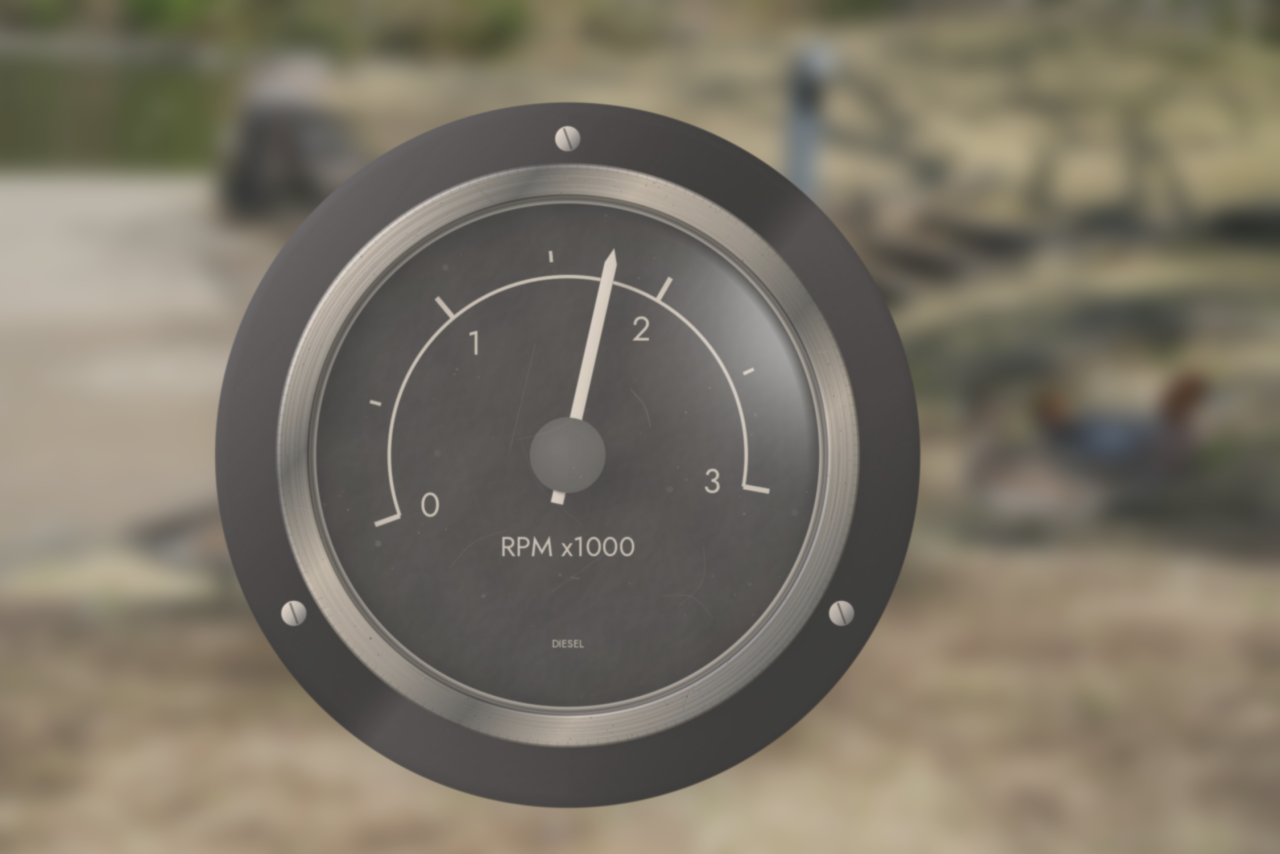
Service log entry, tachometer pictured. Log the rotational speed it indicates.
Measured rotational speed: 1750 rpm
